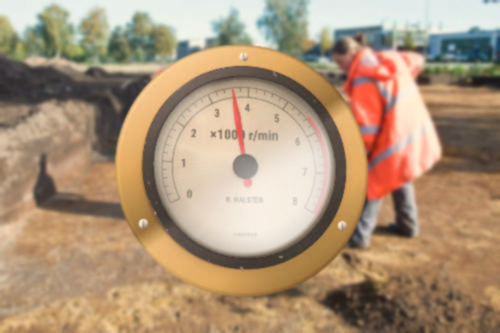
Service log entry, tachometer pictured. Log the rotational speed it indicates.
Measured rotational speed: 3600 rpm
